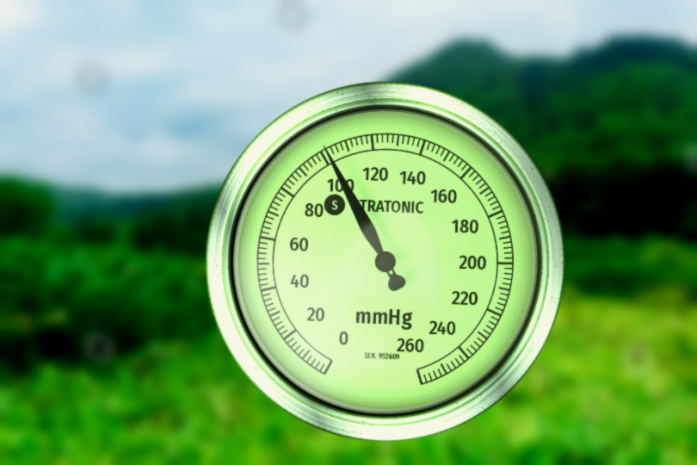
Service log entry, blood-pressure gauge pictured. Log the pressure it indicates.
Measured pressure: 102 mmHg
